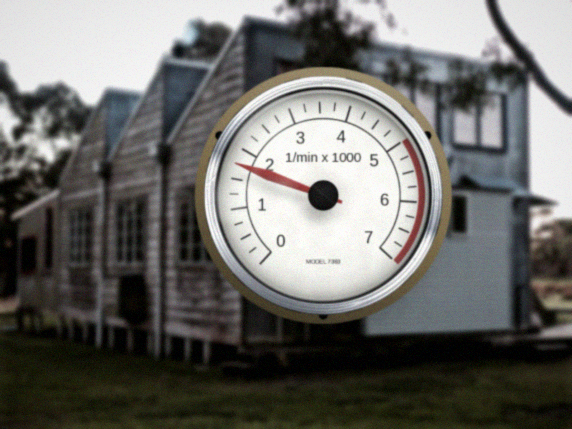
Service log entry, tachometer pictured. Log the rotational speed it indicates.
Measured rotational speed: 1750 rpm
